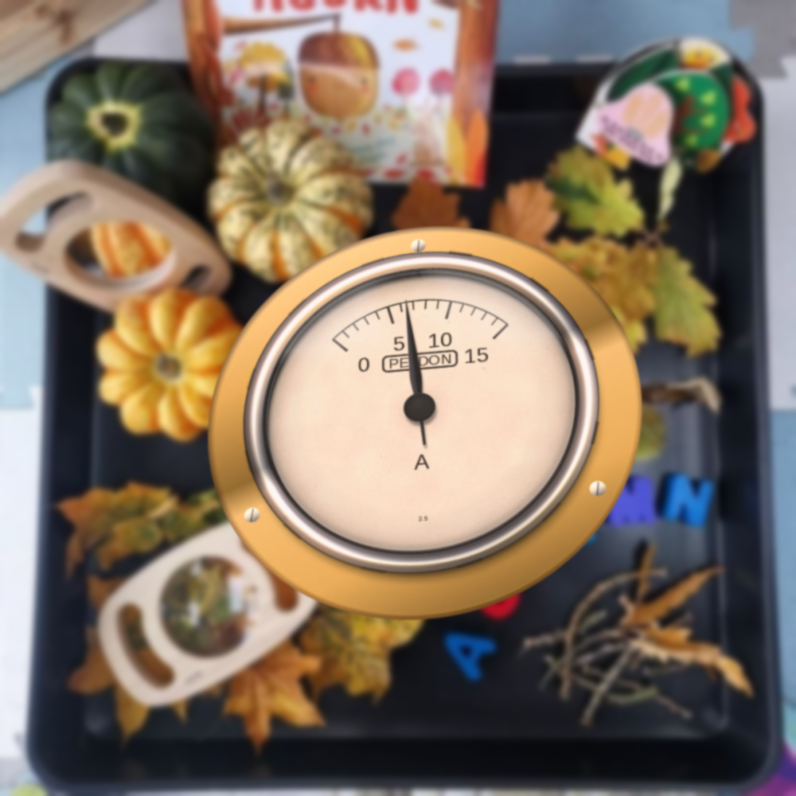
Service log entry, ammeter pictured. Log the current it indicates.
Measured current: 6.5 A
